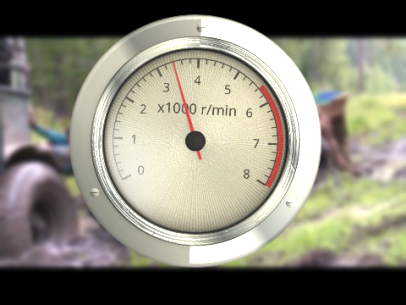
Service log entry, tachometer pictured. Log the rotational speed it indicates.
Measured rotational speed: 3400 rpm
